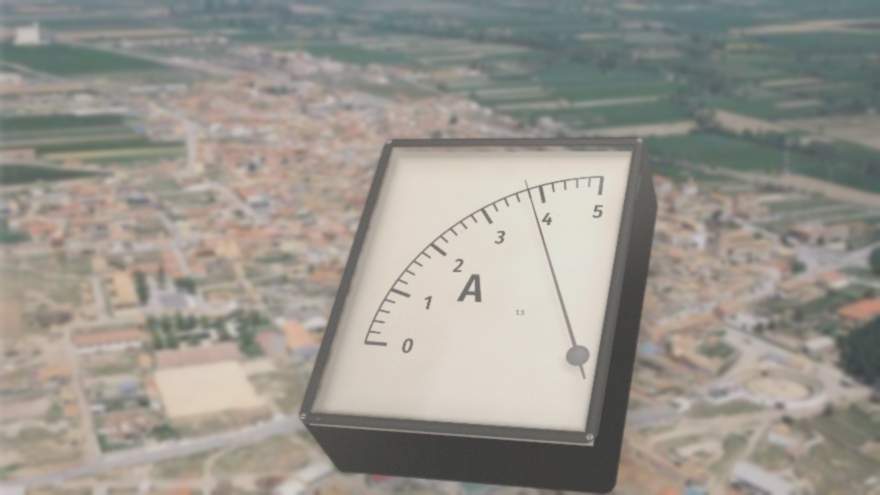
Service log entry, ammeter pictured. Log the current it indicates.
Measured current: 3.8 A
